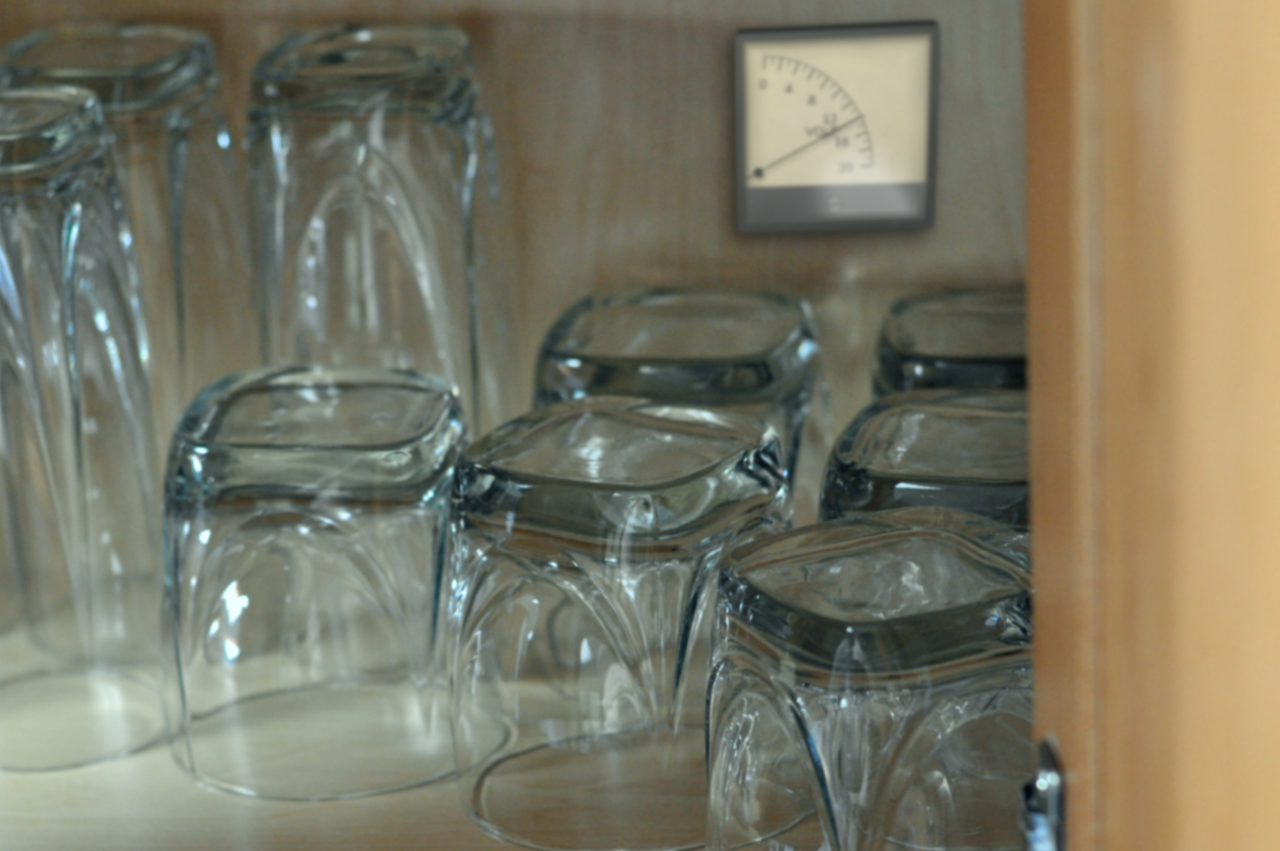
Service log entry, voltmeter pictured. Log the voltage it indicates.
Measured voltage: 14 V
